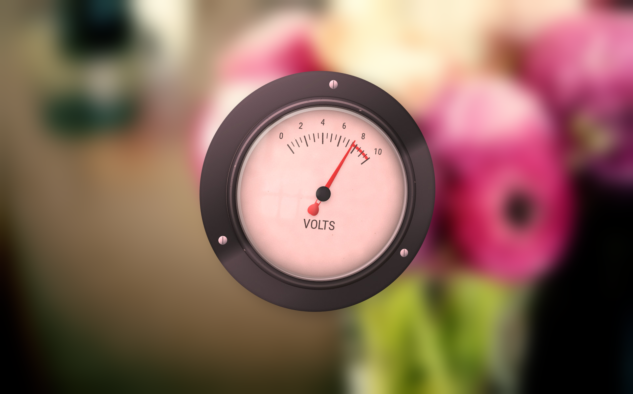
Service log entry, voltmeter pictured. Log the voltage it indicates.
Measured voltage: 7.5 V
